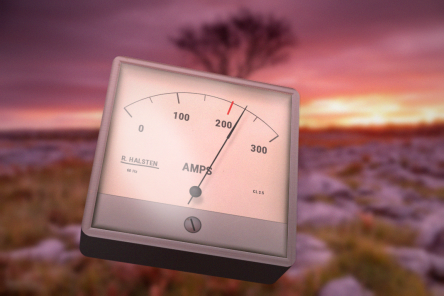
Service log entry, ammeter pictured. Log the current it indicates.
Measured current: 225 A
